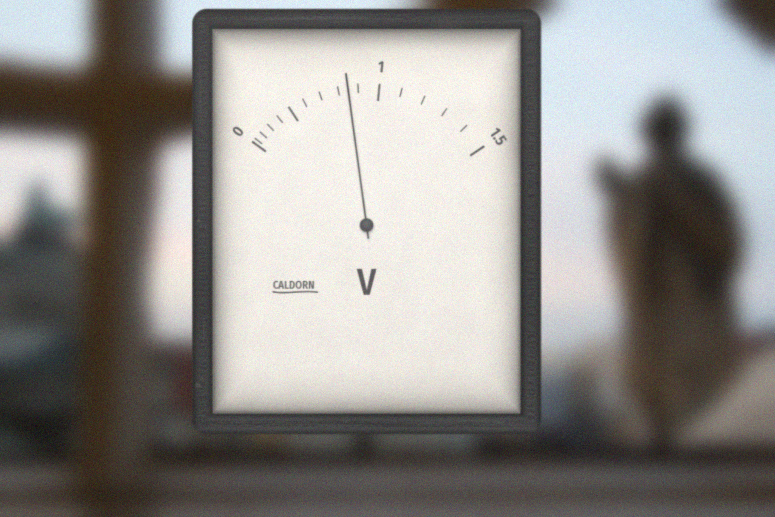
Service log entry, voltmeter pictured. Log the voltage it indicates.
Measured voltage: 0.85 V
